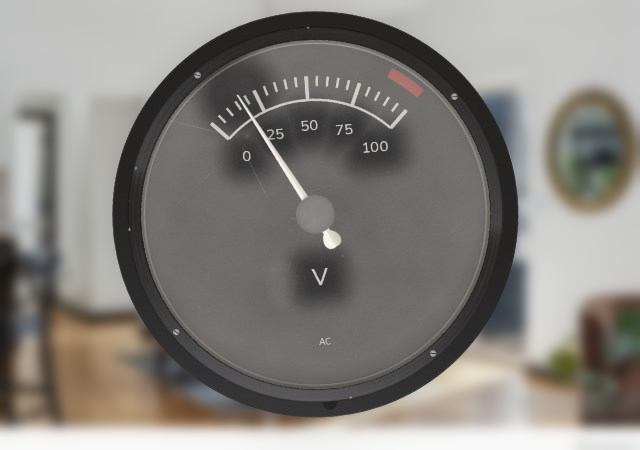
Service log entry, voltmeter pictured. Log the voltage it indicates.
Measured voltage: 17.5 V
